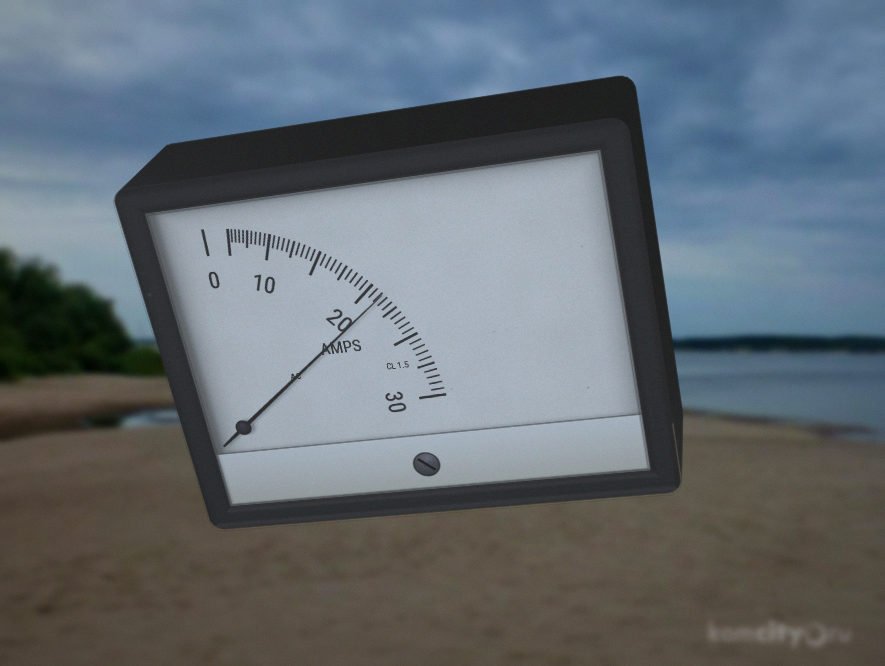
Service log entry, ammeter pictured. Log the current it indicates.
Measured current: 21 A
